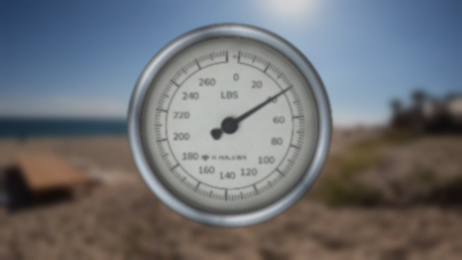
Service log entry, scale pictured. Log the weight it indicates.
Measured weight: 40 lb
